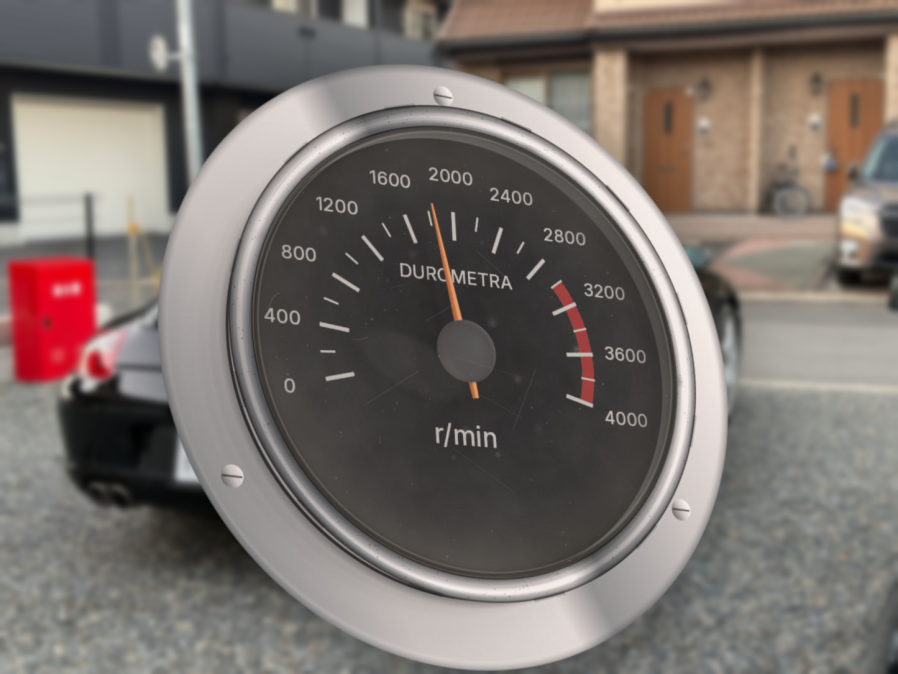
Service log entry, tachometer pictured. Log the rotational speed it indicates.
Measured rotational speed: 1800 rpm
